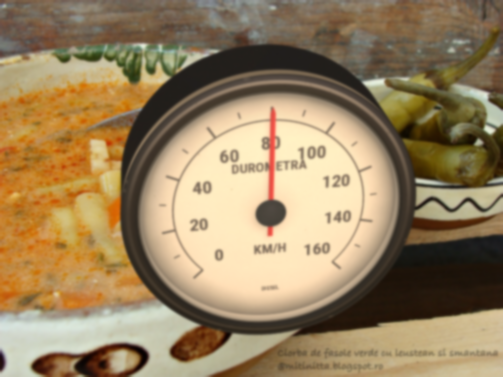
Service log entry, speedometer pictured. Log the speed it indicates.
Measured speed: 80 km/h
